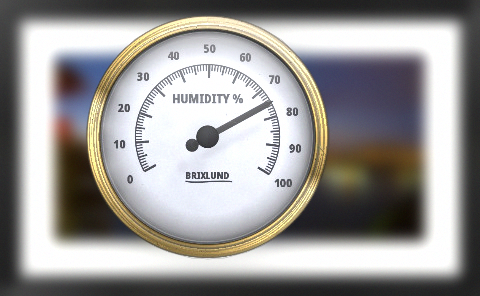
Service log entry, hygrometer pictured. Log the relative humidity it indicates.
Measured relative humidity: 75 %
